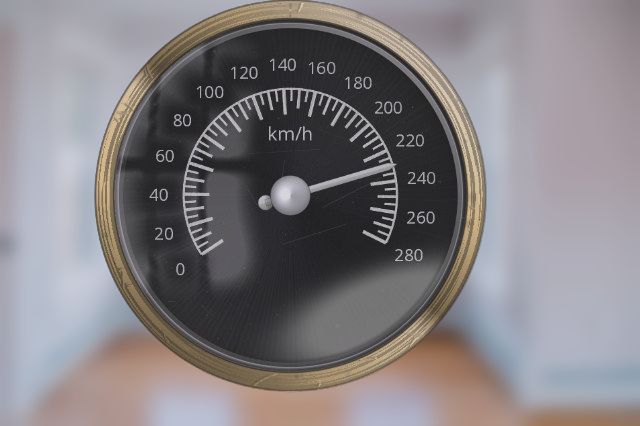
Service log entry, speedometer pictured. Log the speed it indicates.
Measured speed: 230 km/h
